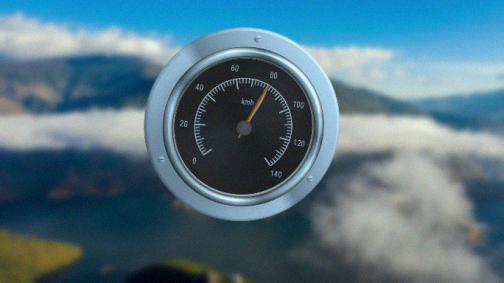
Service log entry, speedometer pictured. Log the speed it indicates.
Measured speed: 80 km/h
